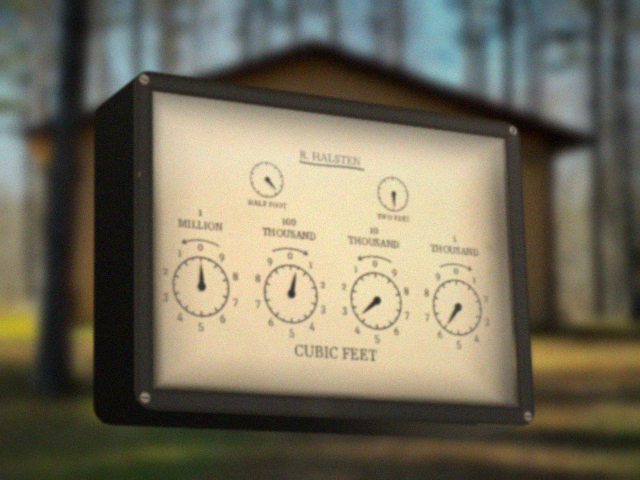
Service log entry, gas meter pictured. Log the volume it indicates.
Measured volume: 3600 ft³
